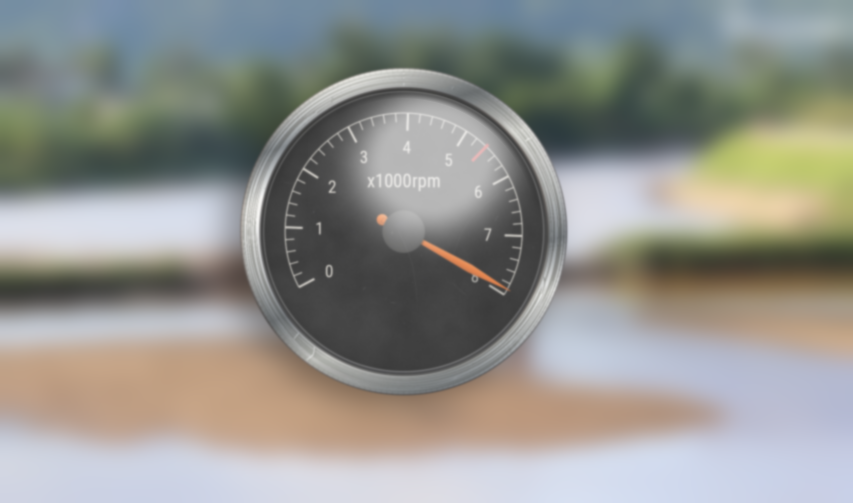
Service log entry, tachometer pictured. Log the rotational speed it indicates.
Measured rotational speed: 7900 rpm
